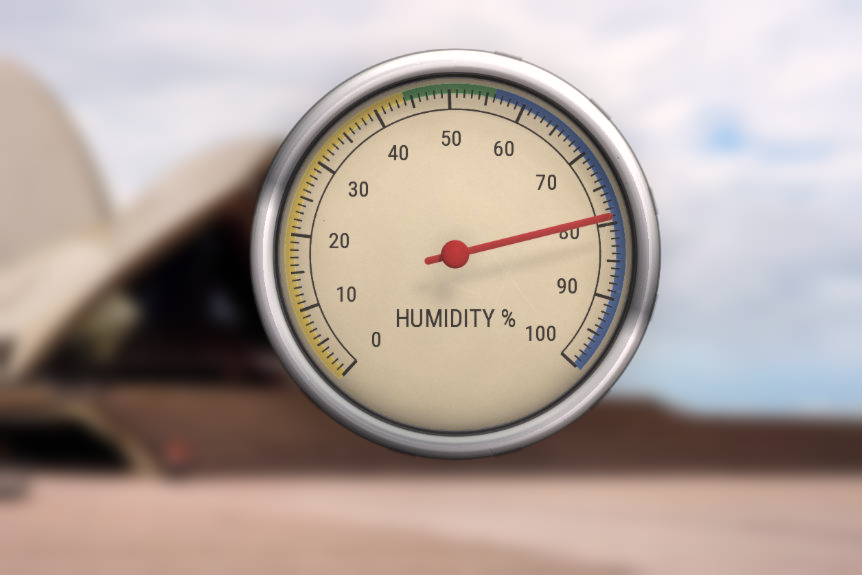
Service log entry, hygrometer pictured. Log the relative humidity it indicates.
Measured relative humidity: 79 %
